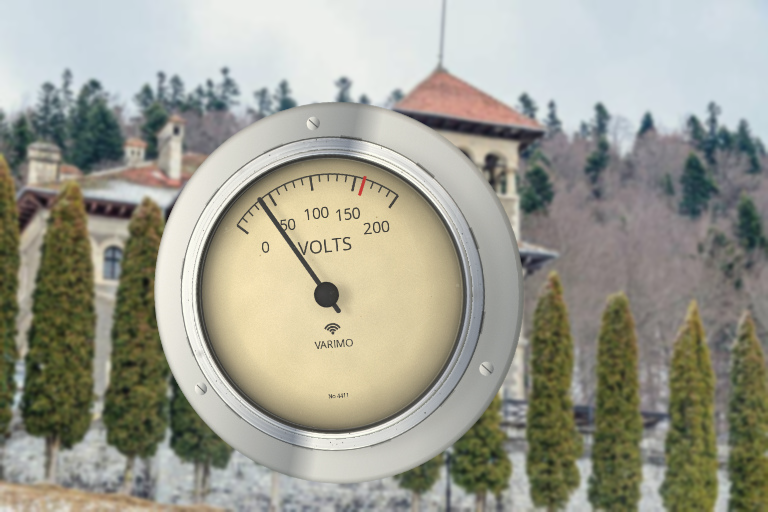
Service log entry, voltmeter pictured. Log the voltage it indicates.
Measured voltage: 40 V
